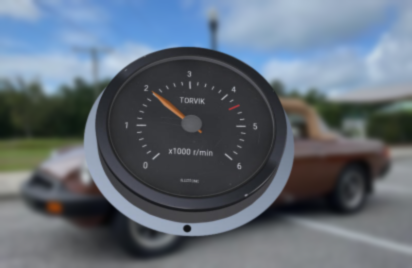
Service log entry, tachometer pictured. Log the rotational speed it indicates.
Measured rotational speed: 2000 rpm
